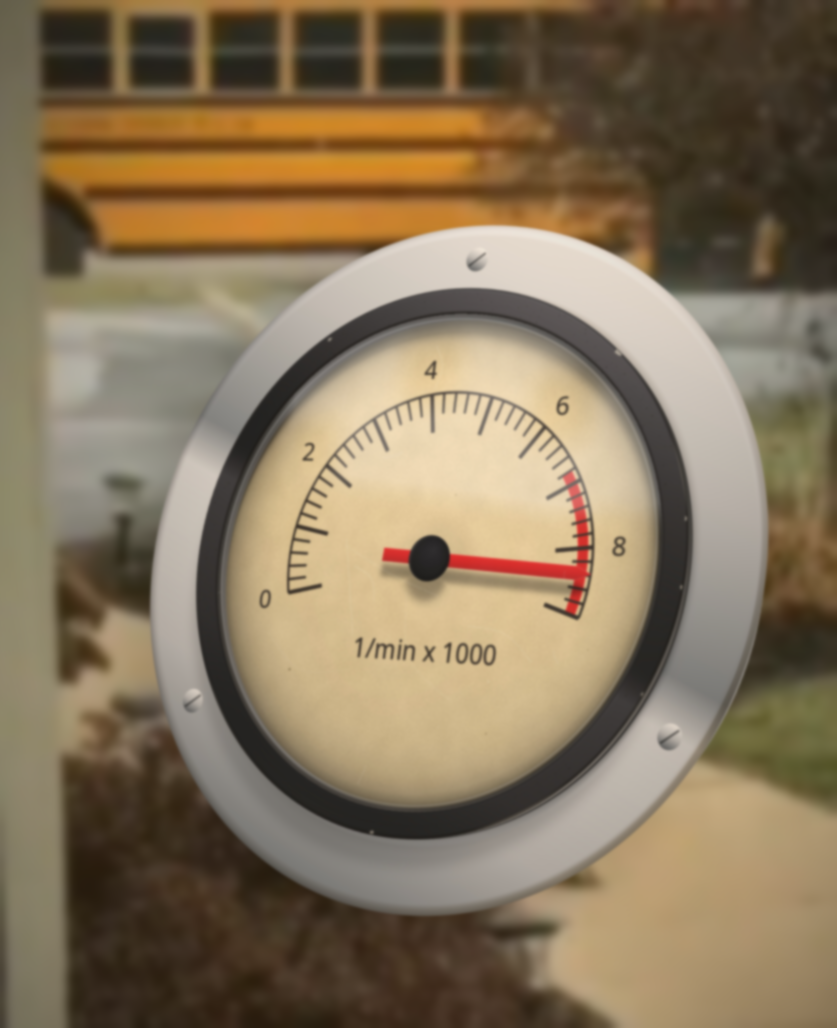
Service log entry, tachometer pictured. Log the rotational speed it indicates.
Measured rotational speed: 8400 rpm
